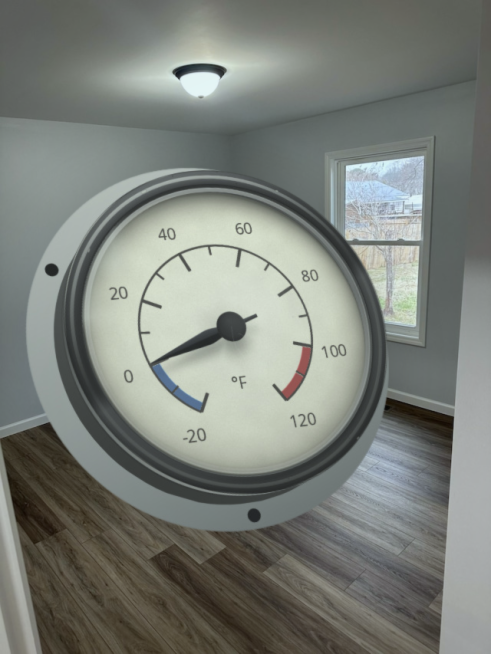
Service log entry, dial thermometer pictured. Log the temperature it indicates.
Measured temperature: 0 °F
